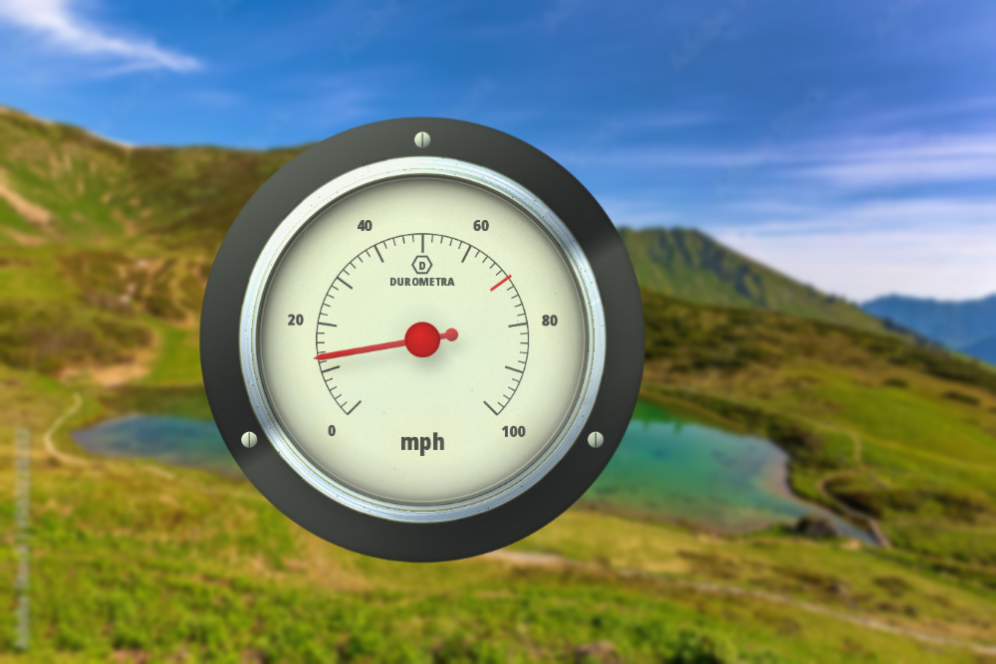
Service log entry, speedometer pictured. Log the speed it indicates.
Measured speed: 13 mph
